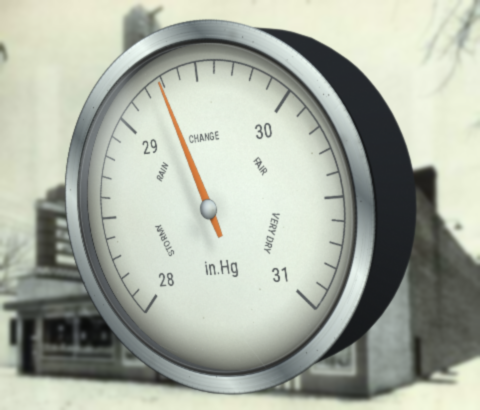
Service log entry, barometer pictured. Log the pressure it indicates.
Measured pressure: 29.3 inHg
